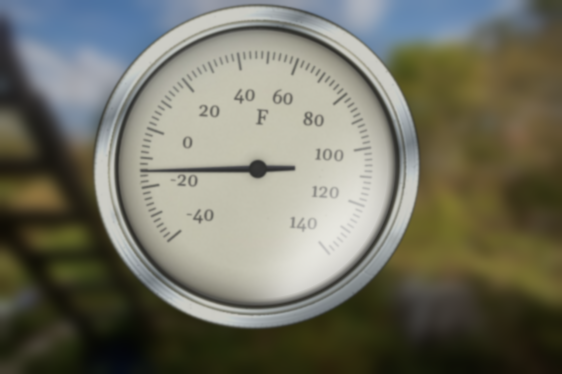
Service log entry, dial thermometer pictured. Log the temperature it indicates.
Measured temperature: -14 °F
